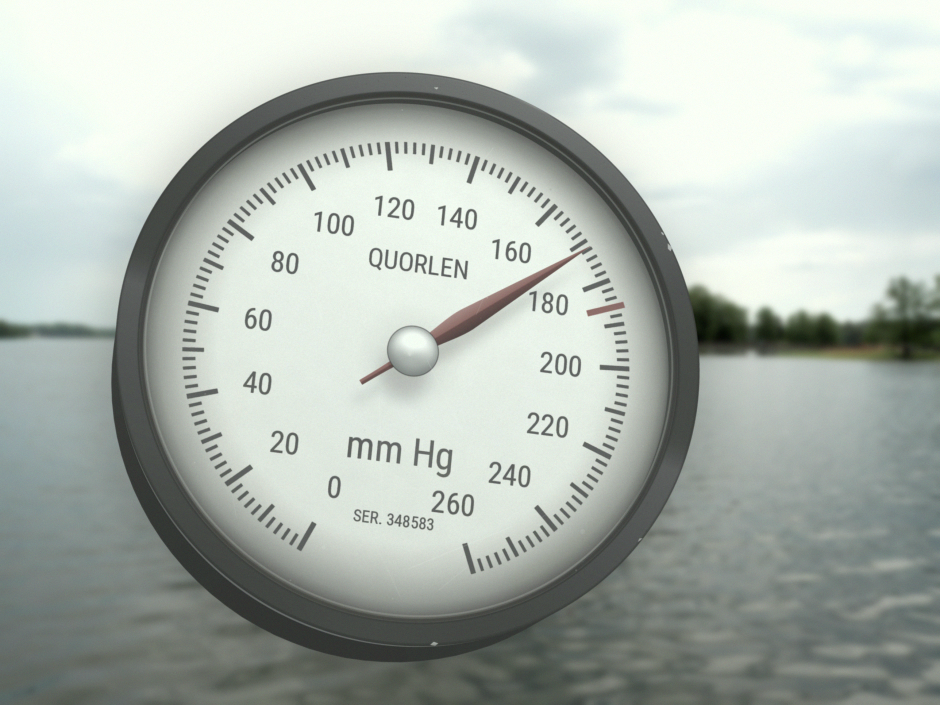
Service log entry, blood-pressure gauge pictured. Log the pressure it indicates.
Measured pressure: 172 mmHg
